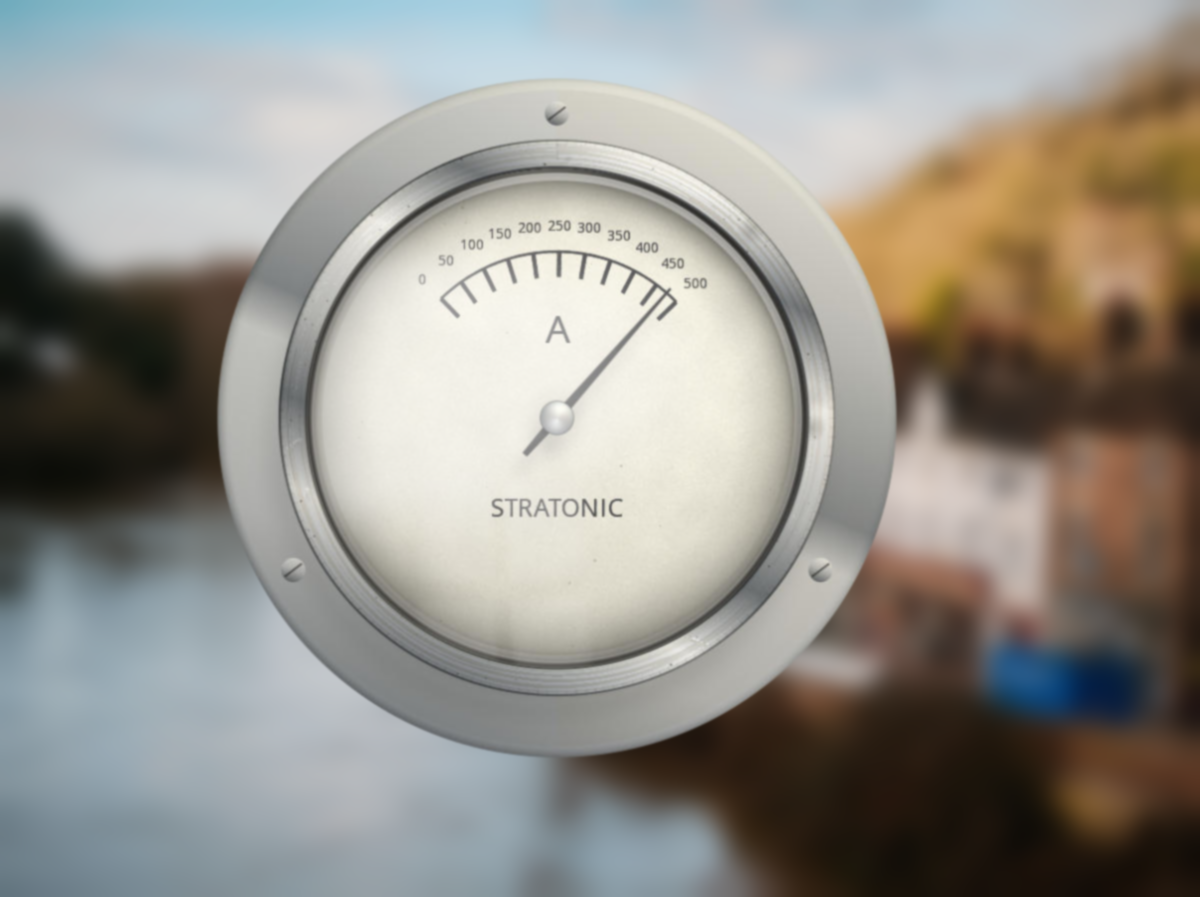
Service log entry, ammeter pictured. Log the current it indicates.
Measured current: 475 A
